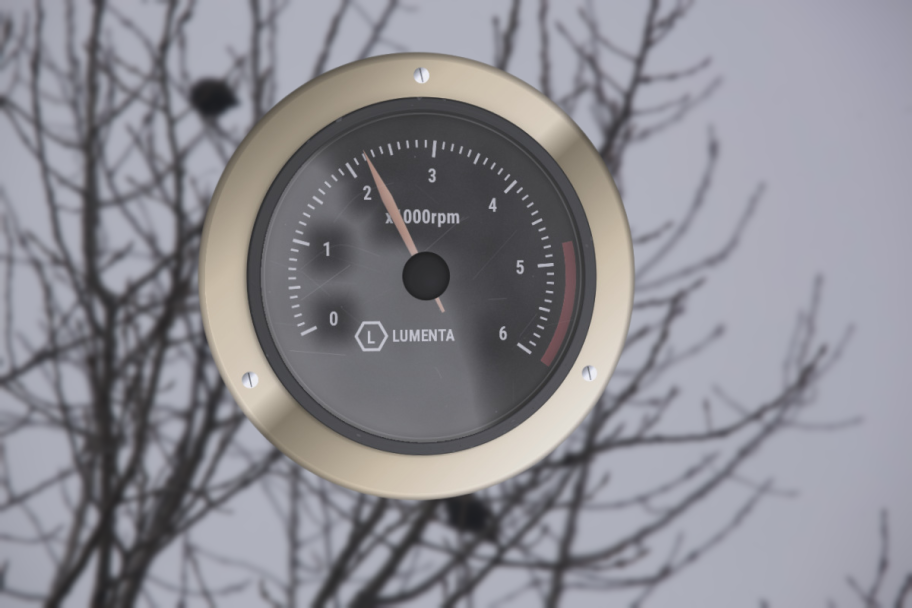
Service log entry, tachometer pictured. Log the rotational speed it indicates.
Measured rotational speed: 2200 rpm
